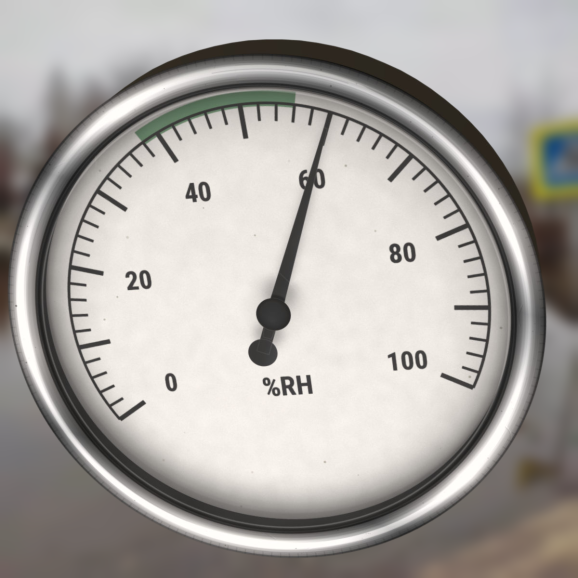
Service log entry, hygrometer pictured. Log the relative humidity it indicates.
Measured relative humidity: 60 %
